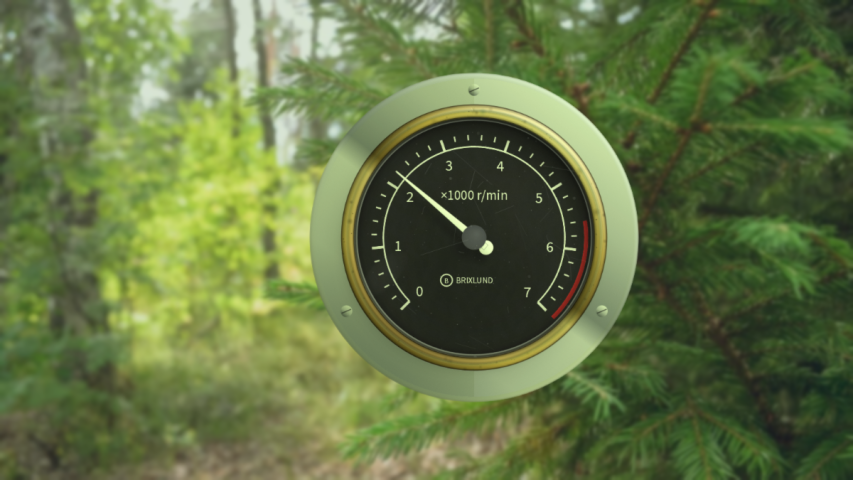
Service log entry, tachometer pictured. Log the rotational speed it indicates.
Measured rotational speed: 2200 rpm
